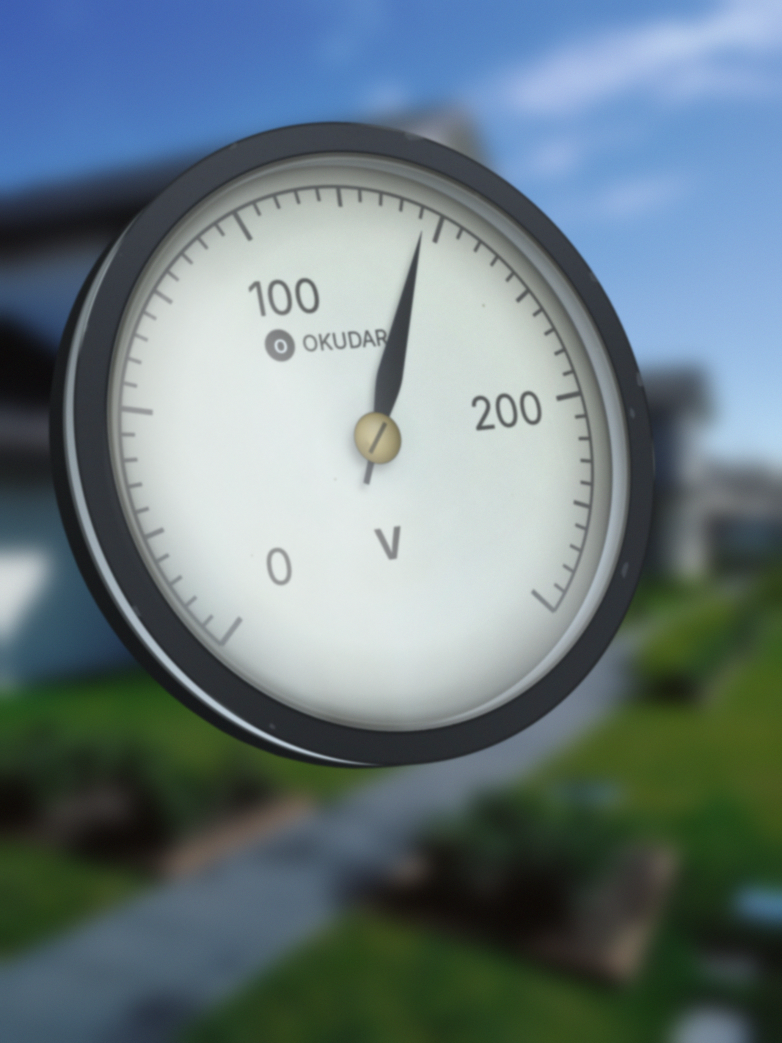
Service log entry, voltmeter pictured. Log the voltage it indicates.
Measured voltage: 145 V
